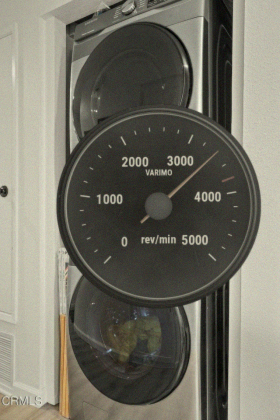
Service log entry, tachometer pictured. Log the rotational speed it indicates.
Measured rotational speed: 3400 rpm
